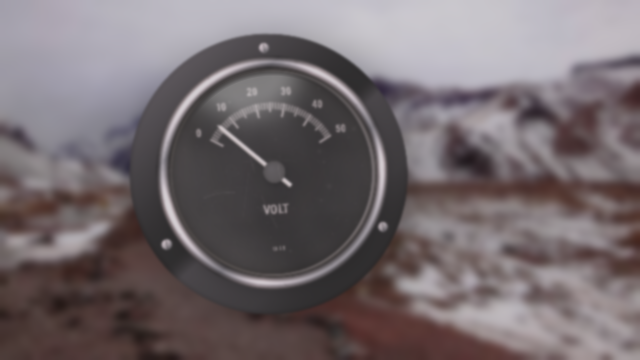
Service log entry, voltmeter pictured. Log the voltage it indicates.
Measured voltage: 5 V
